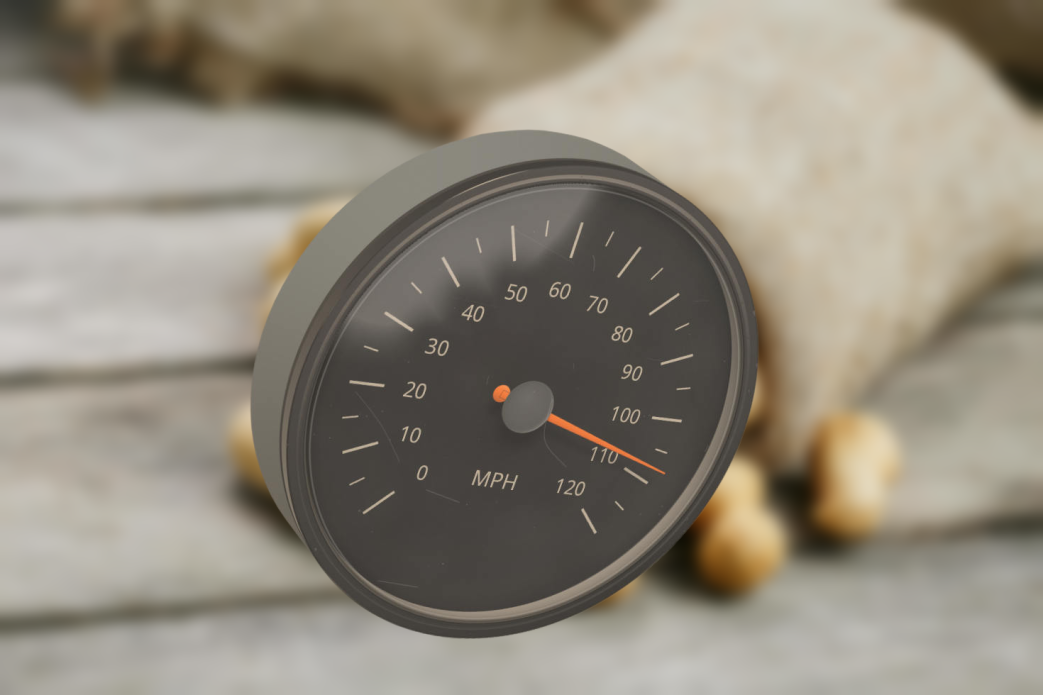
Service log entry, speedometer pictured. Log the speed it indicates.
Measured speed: 107.5 mph
